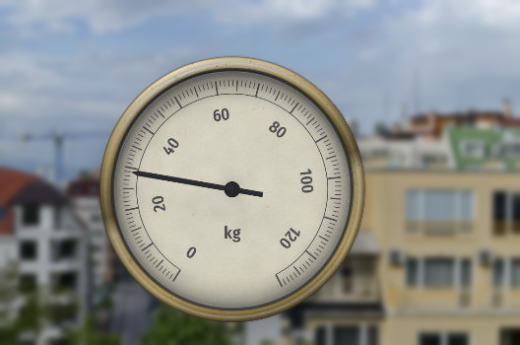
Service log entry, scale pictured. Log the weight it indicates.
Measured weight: 29 kg
